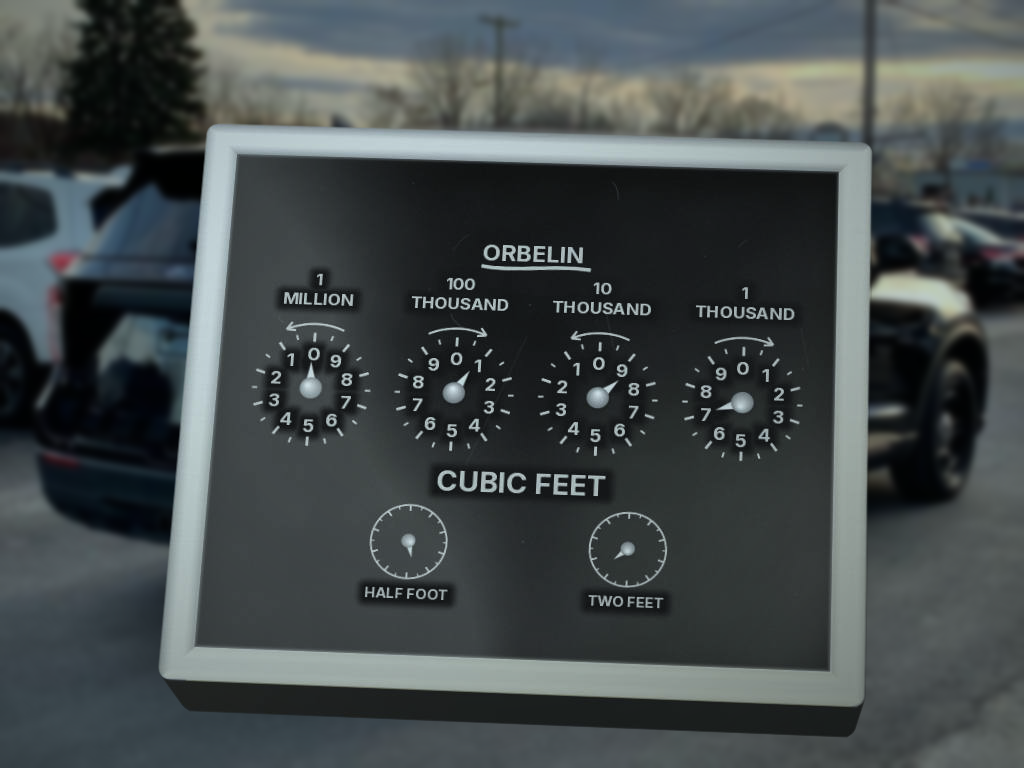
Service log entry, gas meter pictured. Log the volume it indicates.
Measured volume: 8700 ft³
